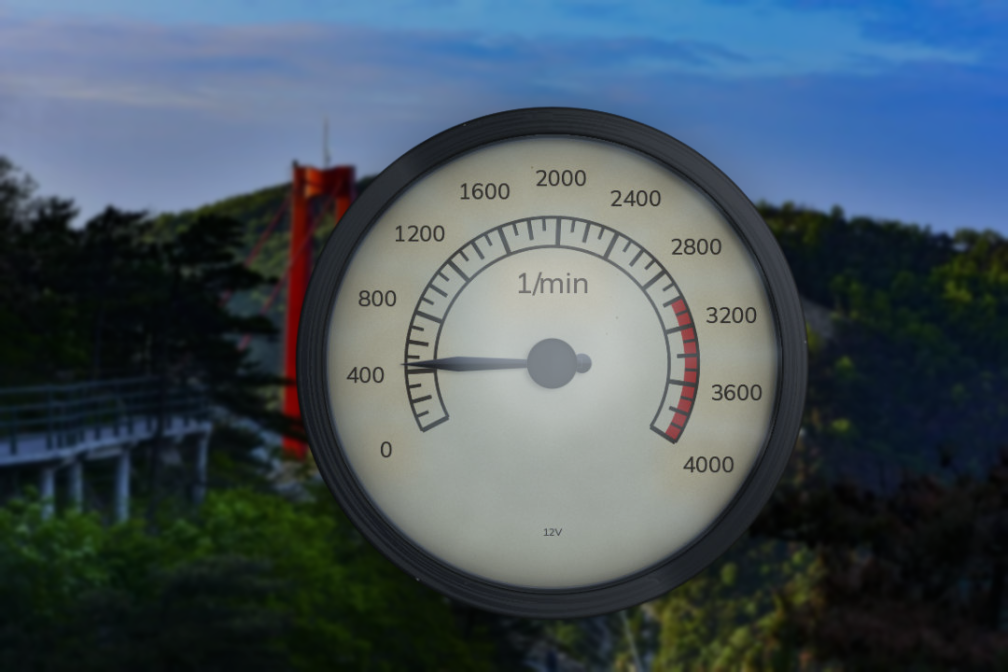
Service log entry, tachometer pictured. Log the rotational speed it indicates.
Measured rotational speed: 450 rpm
